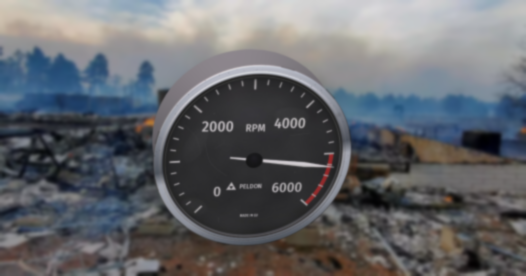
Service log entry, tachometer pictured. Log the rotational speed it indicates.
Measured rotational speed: 5200 rpm
